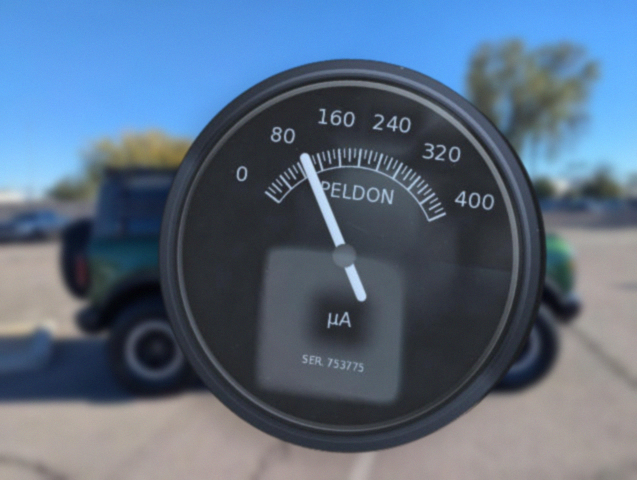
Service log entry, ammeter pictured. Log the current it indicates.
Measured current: 100 µA
